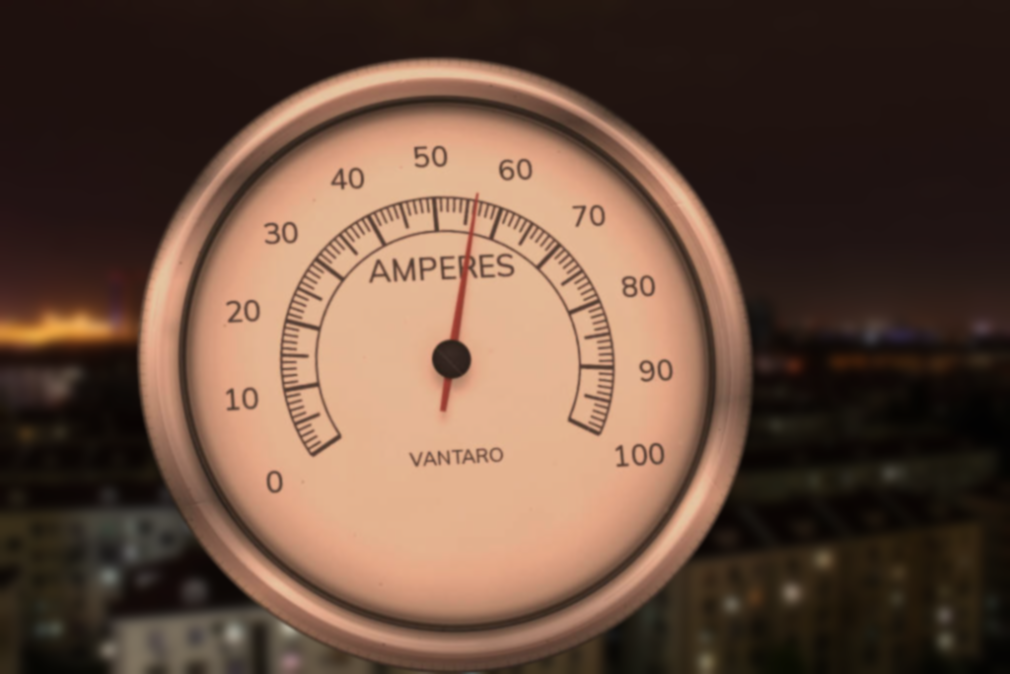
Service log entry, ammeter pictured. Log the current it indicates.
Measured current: 56 A
